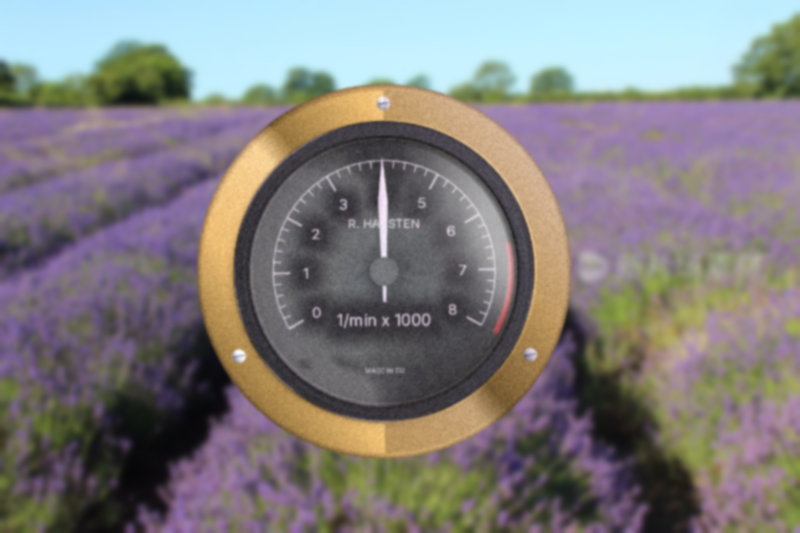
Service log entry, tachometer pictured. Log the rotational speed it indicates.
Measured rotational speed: 4000 rpm
